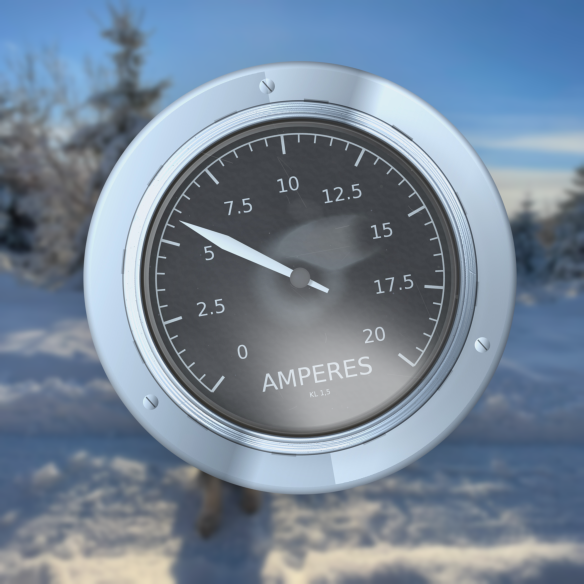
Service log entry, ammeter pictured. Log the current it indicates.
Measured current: 5.75 A
